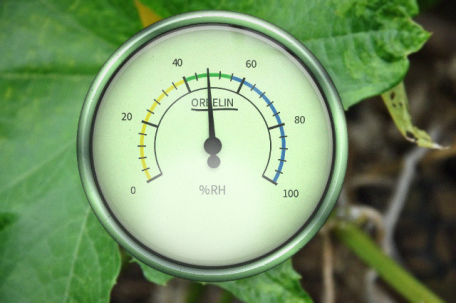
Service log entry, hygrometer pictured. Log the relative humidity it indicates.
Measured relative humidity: 48 %
